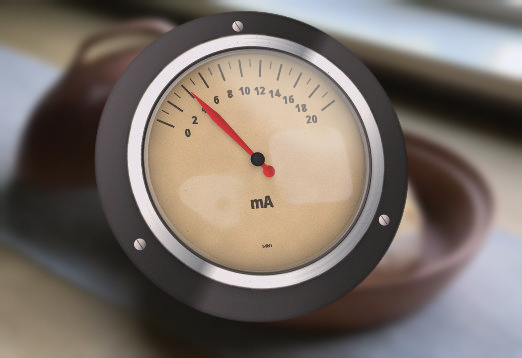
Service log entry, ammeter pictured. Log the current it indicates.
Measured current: 4 mA
